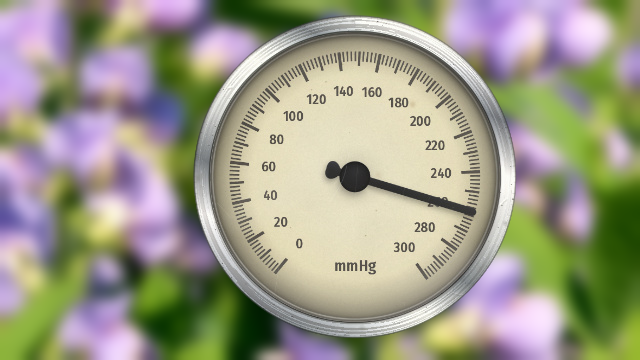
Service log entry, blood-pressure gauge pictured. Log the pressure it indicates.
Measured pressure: 260 mmHg
